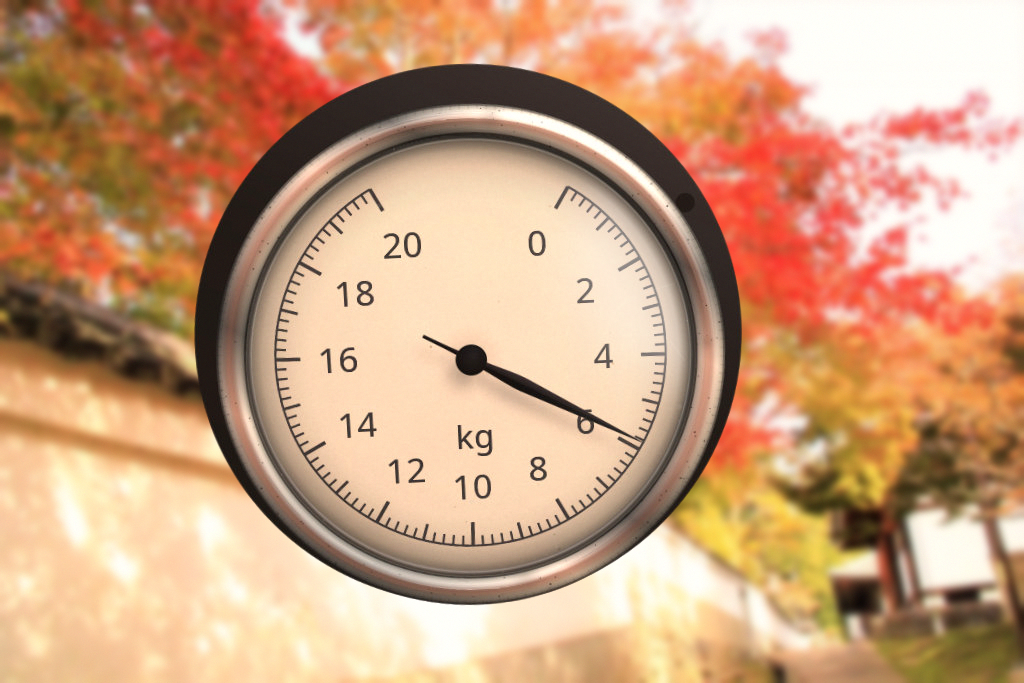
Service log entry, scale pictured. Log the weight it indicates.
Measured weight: 5.8 kg
